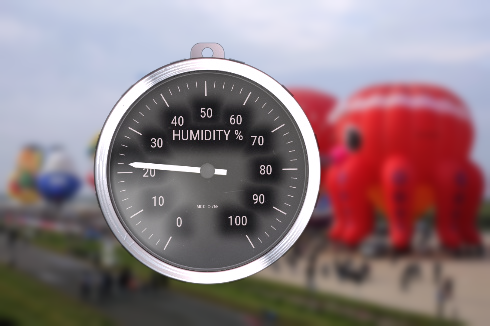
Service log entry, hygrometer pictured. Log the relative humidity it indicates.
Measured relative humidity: 22 %
